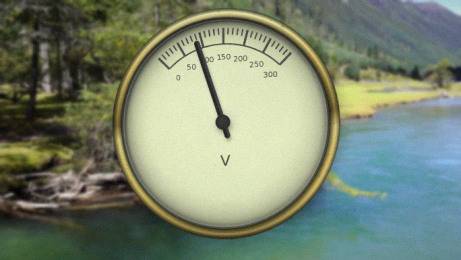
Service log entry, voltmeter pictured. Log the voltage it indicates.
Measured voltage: 90 V
